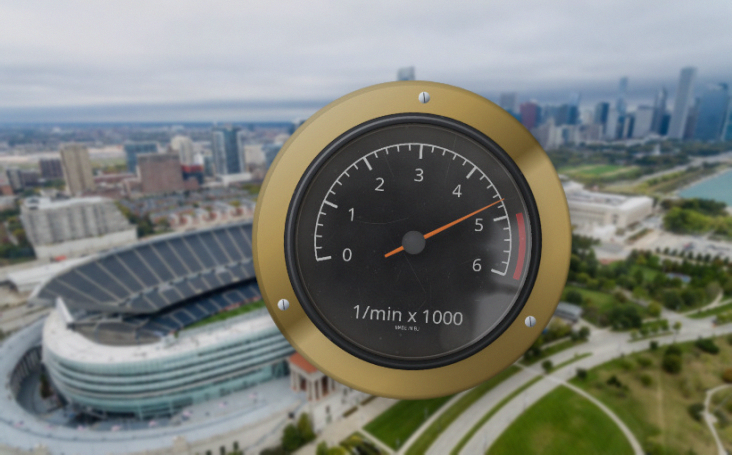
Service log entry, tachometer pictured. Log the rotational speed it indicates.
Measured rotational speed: 4700 rpm
